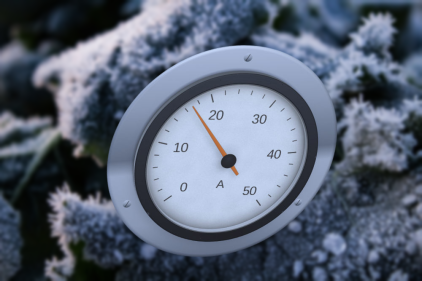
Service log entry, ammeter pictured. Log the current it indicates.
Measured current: 17 A
